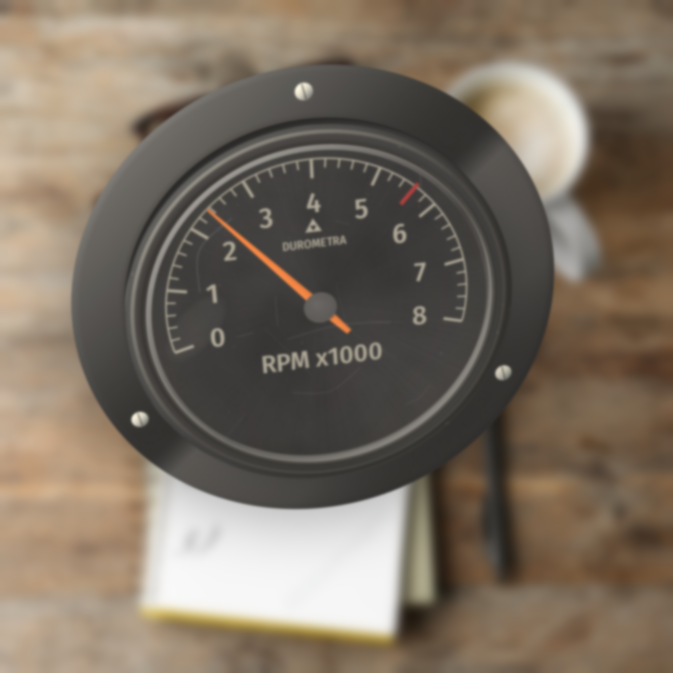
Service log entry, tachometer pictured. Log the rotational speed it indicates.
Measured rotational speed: 2400 rpm
